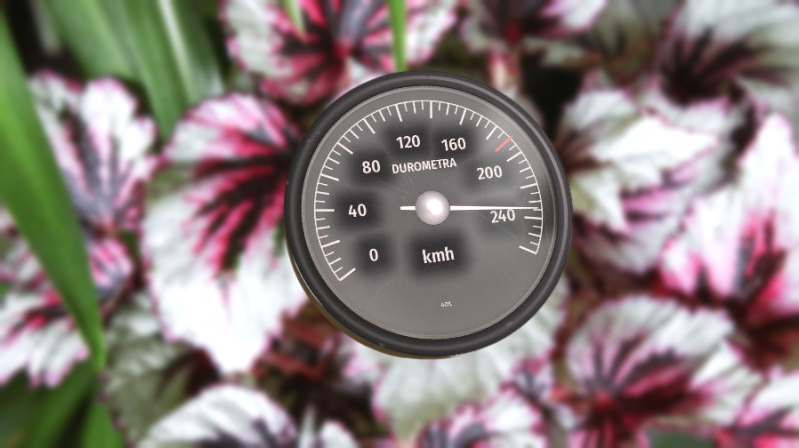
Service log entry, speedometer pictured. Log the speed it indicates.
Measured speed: 235 km/h
